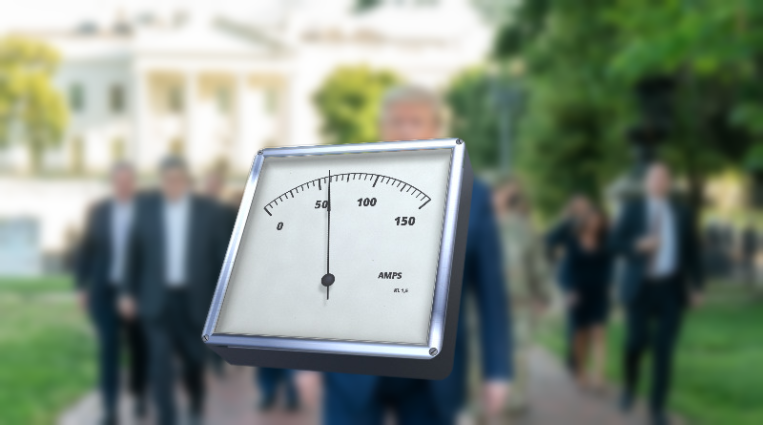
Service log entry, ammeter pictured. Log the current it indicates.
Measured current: 60 A
